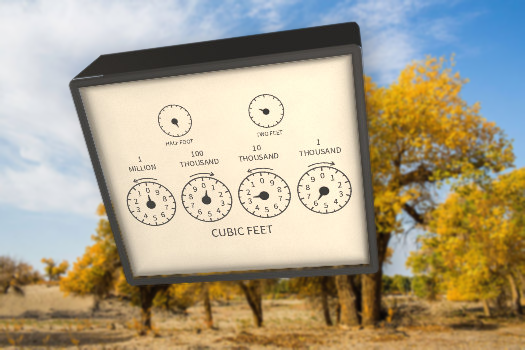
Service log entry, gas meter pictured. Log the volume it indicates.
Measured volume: 2600 ft³
